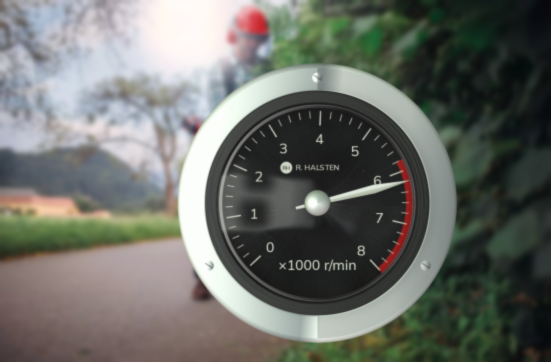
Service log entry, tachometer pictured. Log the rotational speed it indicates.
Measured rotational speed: 6200 rpm
